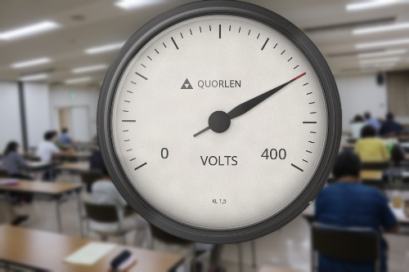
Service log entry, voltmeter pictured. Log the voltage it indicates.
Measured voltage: 300 V
